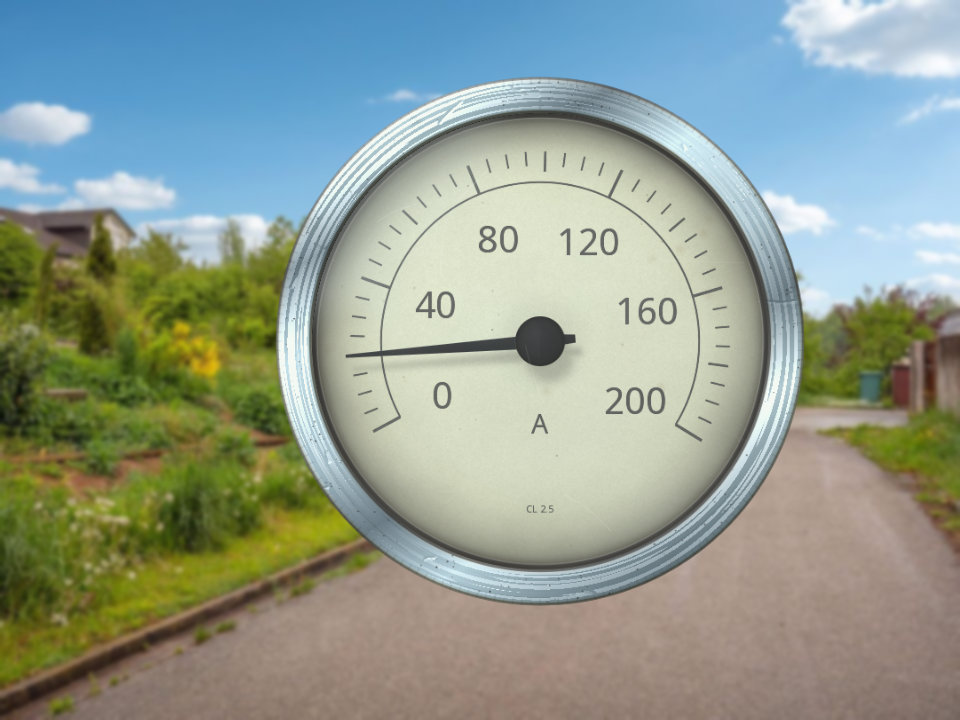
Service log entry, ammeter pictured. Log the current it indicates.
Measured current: 20 A
